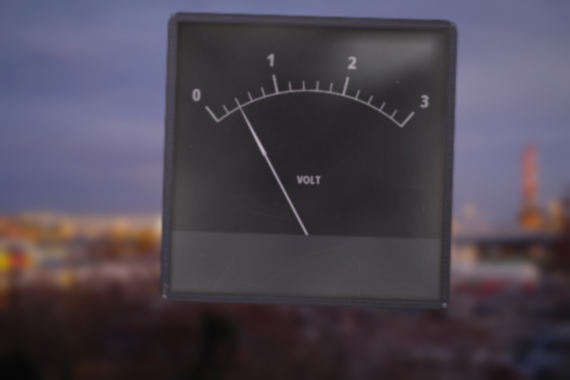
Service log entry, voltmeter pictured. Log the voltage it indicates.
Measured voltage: 0.4 V
